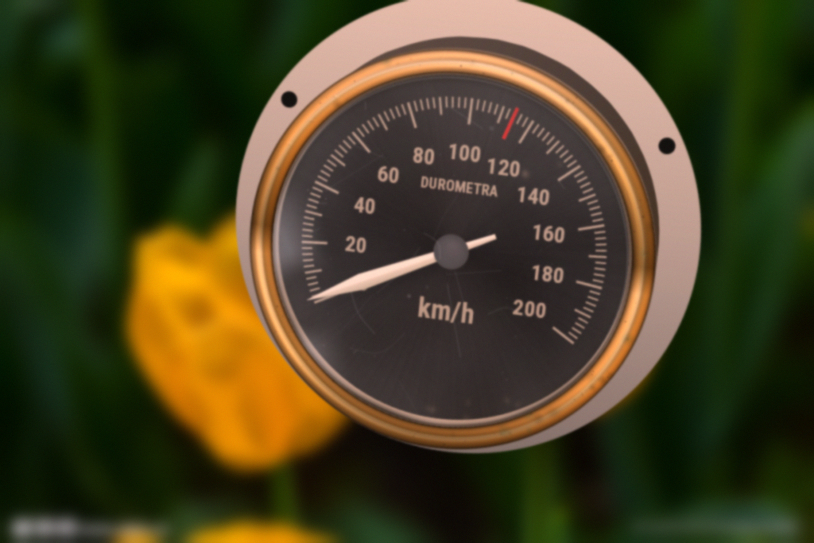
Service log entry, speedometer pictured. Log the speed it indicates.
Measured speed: 2 km/h
